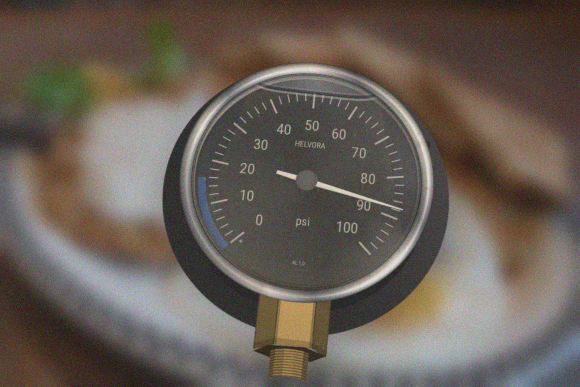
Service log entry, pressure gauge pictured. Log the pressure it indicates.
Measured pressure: 88 psi
